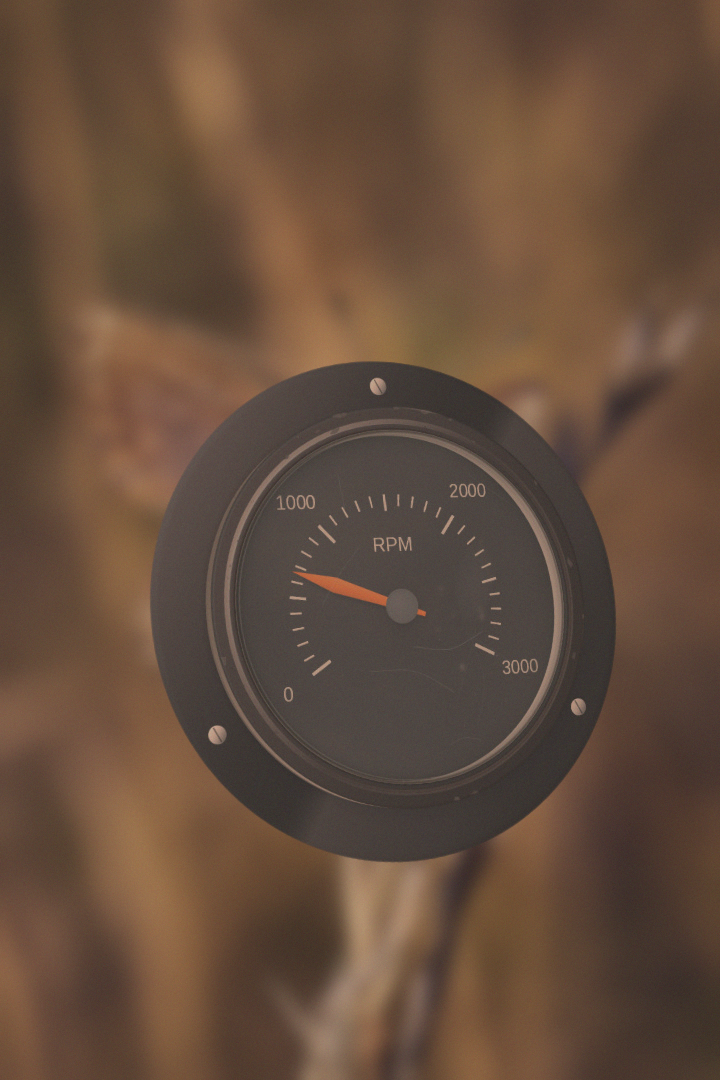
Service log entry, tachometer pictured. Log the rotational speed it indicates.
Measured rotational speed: 650 rpm
